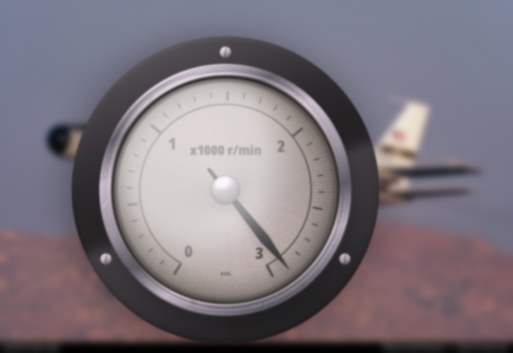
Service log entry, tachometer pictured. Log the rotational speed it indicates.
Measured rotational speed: 2900 rpm
